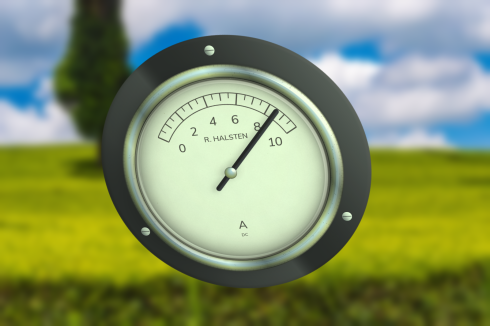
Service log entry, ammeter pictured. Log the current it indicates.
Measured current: 8.5 A
